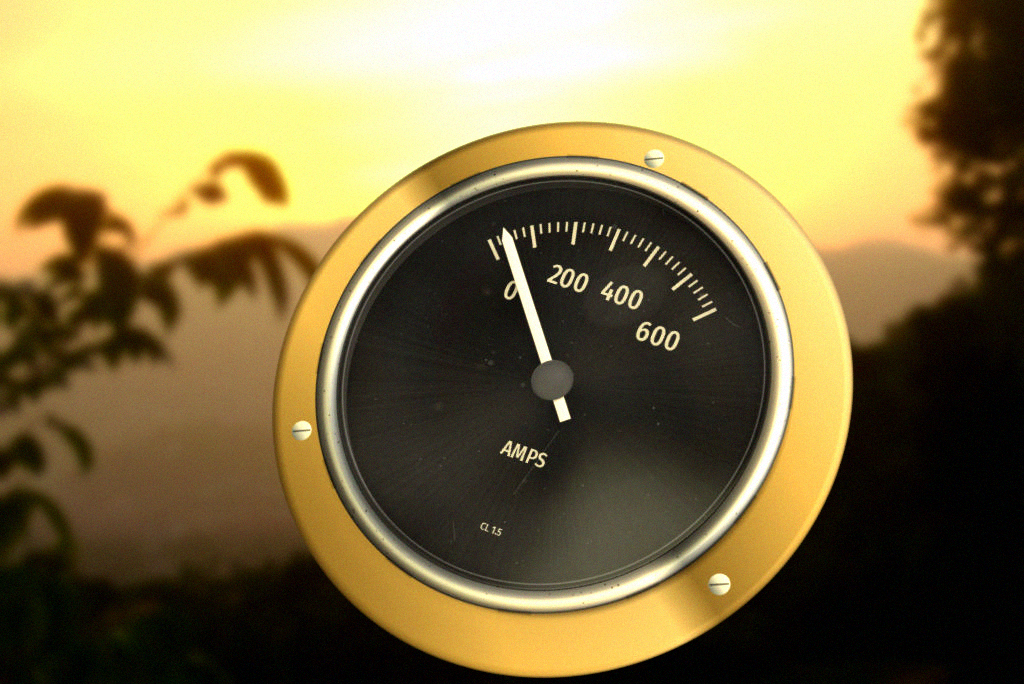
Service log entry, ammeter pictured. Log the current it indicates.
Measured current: 40 A
